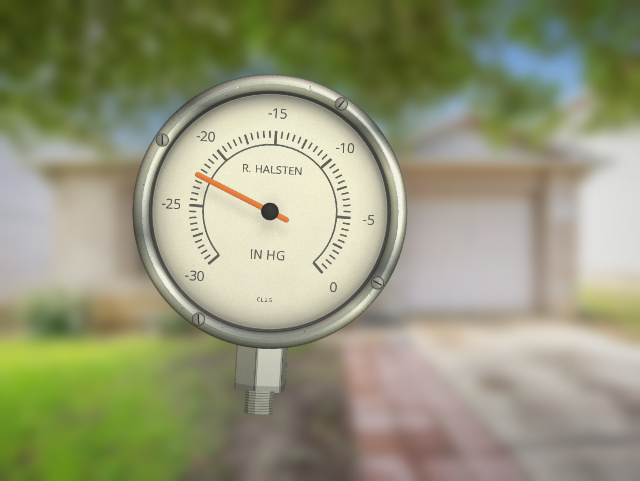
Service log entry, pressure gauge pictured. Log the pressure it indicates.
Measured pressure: -22.5 inHg
